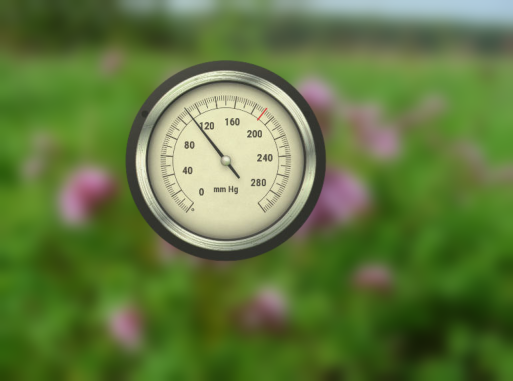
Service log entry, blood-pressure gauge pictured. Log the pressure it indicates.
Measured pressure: 110 mmHg
